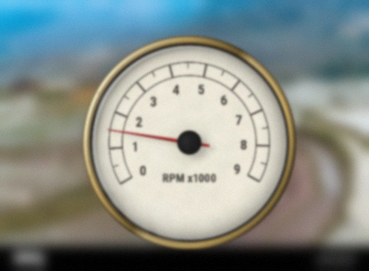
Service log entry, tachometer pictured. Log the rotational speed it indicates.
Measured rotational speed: 1500 rpm
